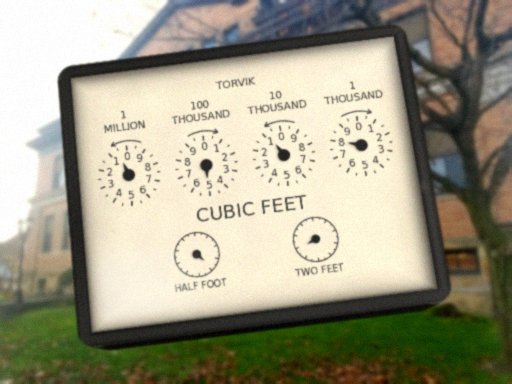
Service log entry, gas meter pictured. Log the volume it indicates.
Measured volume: 50800 ft³
